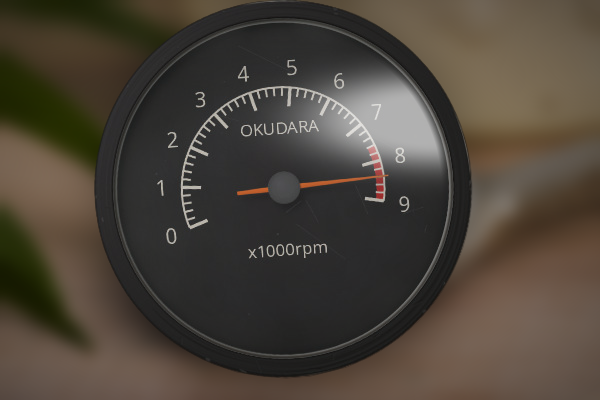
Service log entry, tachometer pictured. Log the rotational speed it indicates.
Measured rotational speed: 8400 rpm
